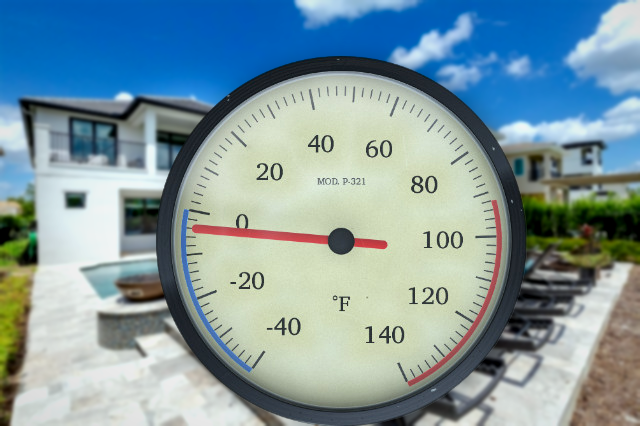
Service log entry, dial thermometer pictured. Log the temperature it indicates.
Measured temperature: -4 °F
